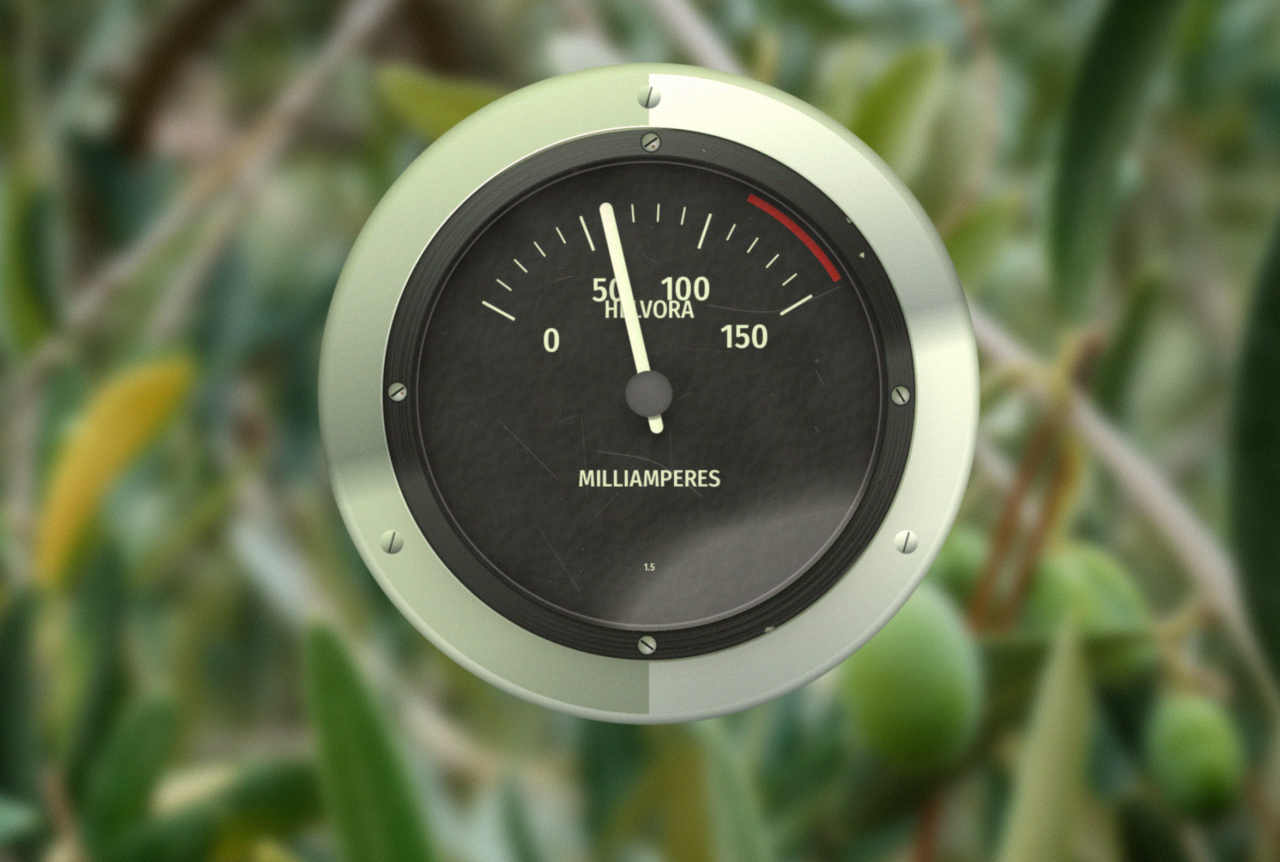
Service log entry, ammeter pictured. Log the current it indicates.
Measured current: 60 mA
